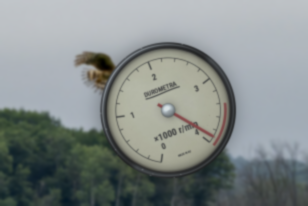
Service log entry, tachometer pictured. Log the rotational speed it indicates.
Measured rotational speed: 3900 rpm
